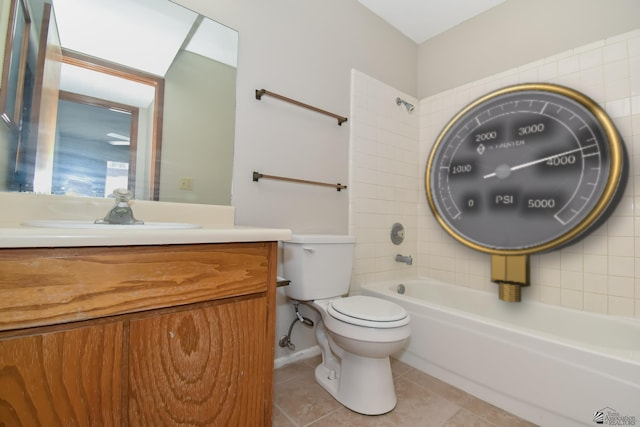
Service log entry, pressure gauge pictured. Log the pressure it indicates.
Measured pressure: 3900 psi
